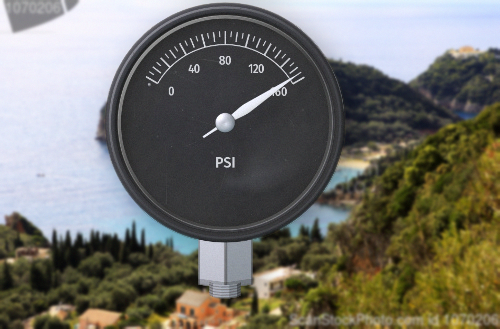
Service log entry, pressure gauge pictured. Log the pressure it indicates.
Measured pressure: 155 psi
